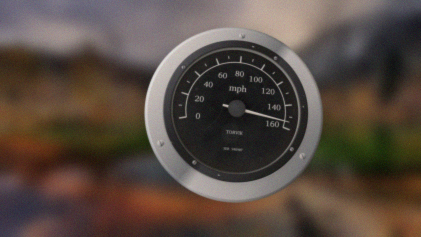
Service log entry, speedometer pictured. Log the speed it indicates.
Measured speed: 155 mph
